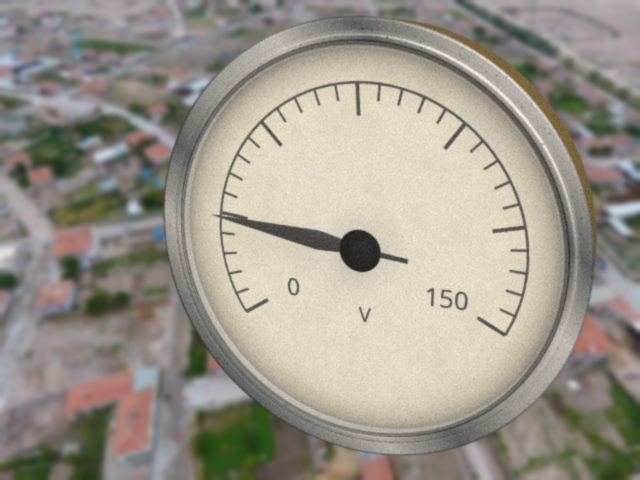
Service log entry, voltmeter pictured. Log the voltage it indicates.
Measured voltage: 25 V
